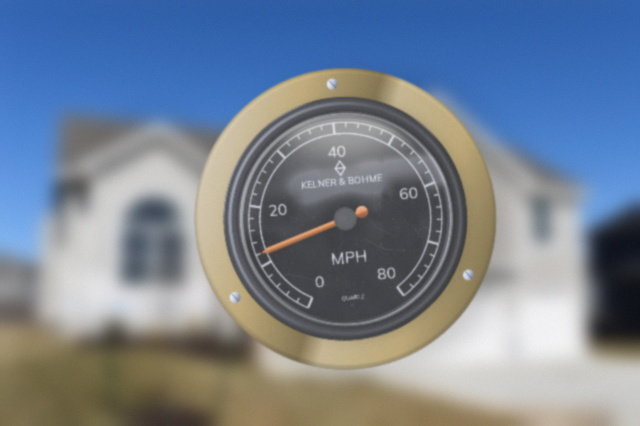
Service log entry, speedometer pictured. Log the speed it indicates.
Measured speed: 12 mph
